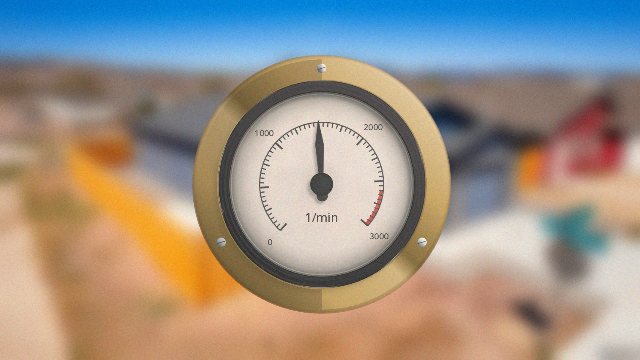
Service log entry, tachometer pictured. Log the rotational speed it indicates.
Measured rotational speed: 1500 rpm
